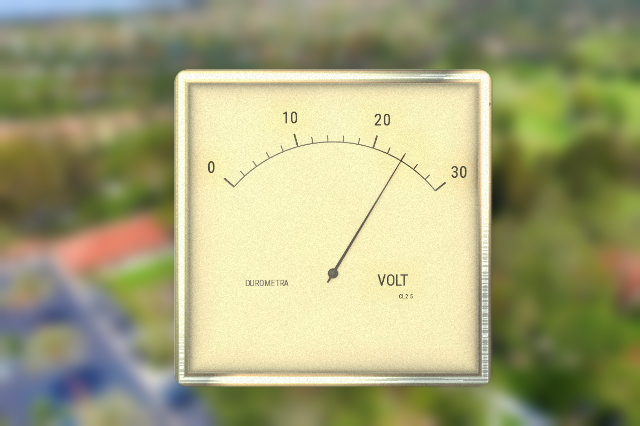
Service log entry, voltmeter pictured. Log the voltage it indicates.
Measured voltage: 24 V
